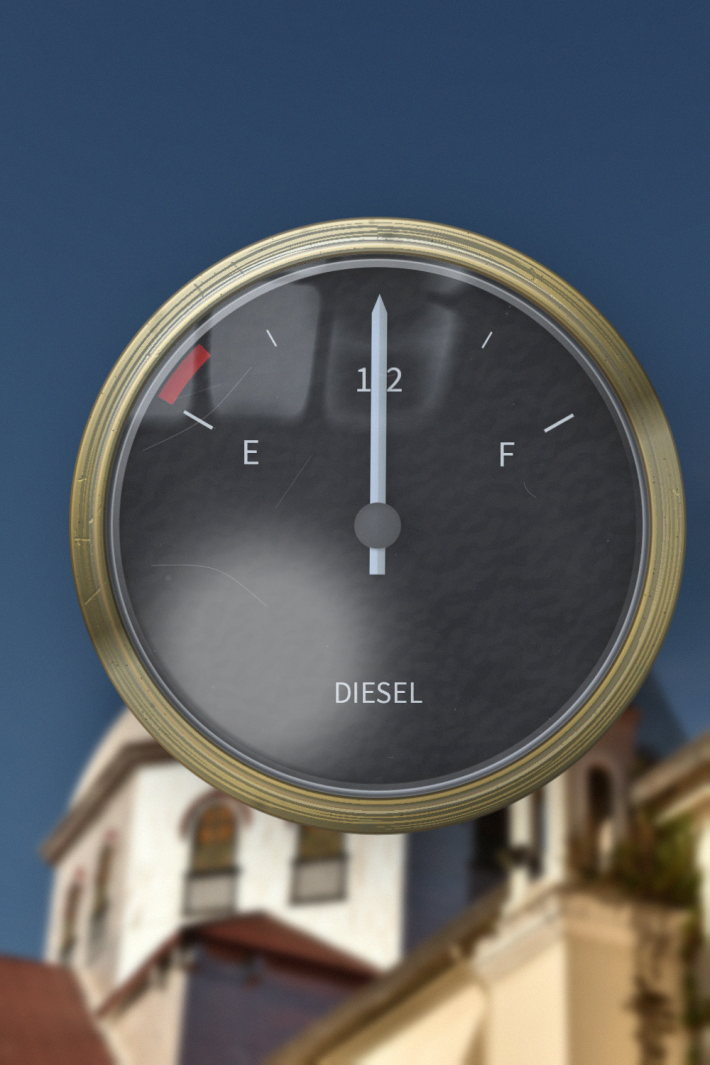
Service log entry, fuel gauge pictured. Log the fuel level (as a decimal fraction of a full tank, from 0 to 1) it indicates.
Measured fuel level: 0.5
